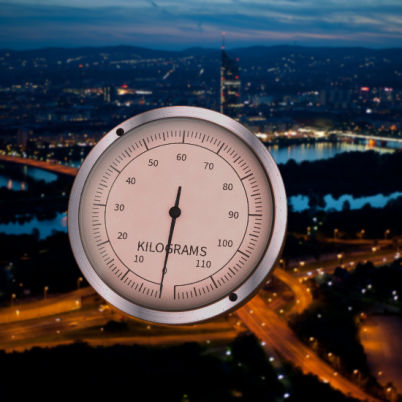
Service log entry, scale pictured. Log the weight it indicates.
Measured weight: 0 kg
